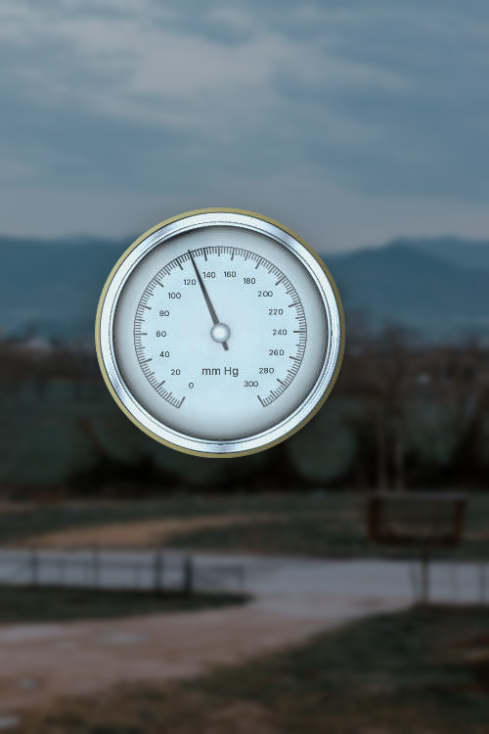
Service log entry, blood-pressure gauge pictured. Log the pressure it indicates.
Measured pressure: 130 mmHg
